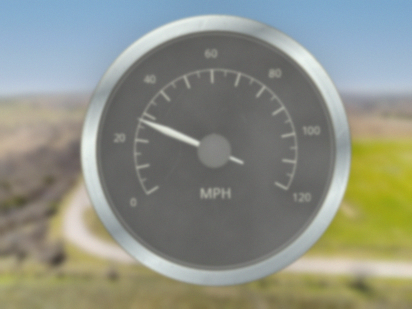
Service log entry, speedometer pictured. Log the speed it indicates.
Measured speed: 27.5 mph
